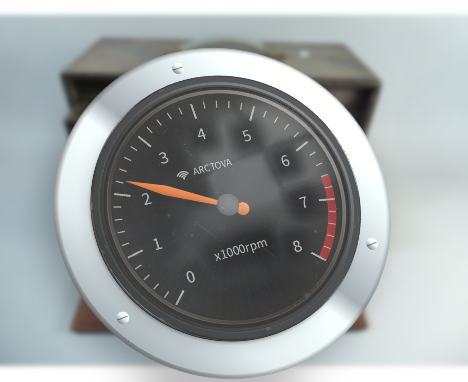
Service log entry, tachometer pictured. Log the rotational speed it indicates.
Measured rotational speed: 2200 rpm
